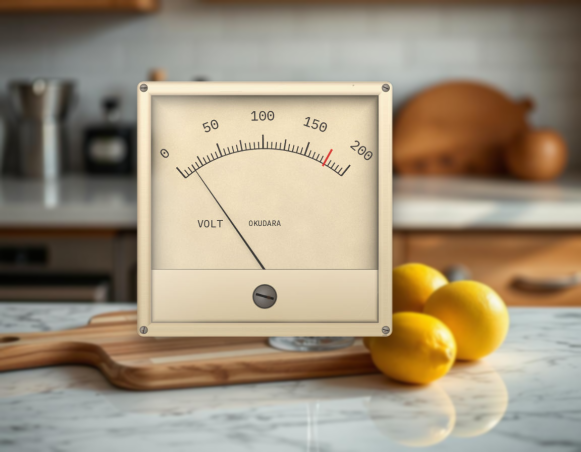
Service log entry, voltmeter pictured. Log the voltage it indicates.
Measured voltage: 15 V
